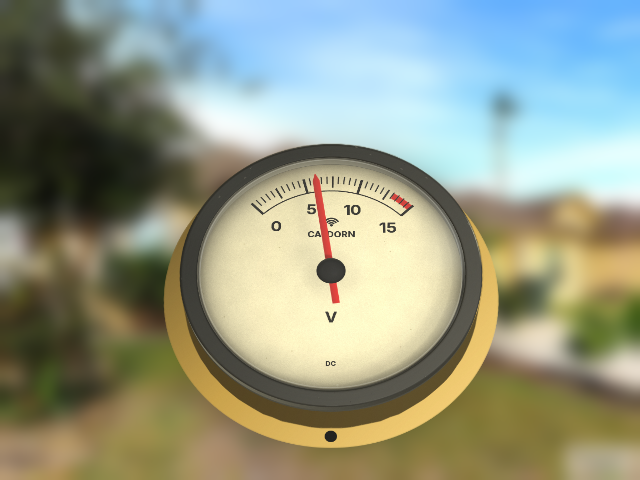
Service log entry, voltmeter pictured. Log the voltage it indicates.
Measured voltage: 6 V
